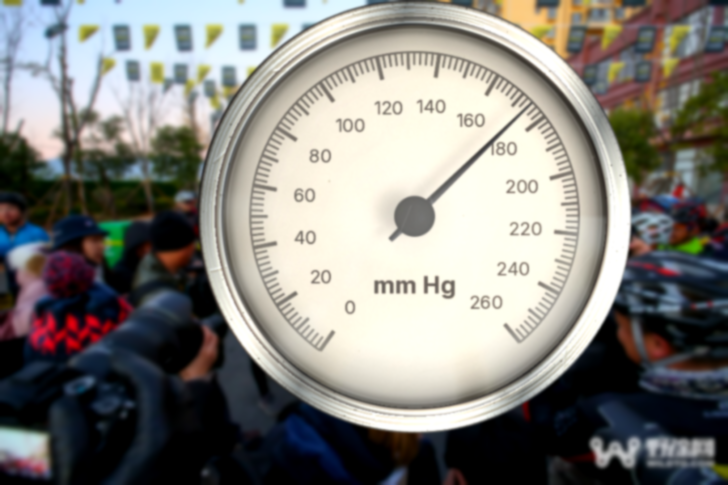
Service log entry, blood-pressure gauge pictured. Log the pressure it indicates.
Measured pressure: 174 mmHg
